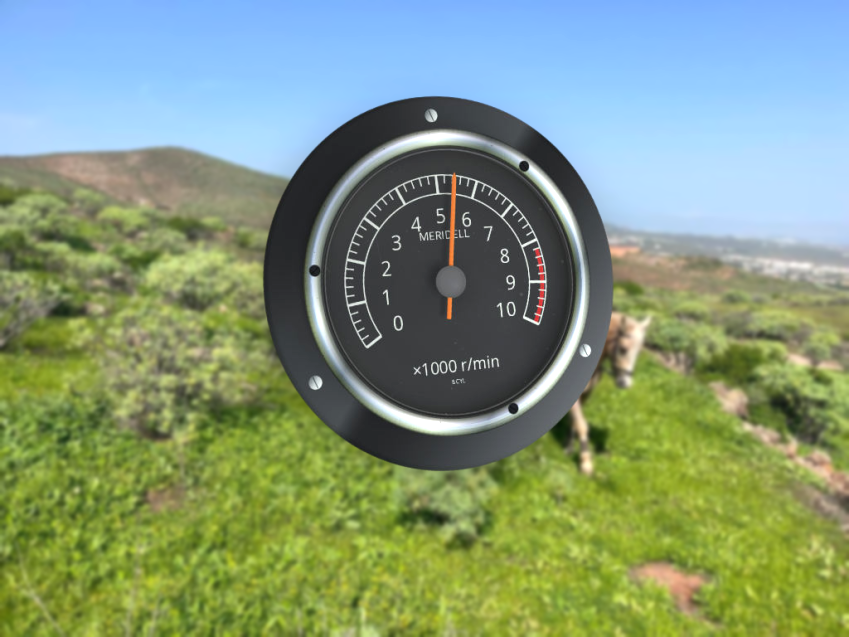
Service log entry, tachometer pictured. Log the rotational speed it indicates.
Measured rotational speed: 5400 rpm
